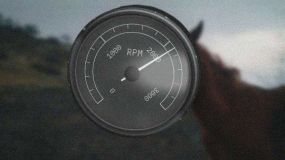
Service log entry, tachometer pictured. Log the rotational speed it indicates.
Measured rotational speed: 2100 rpm
